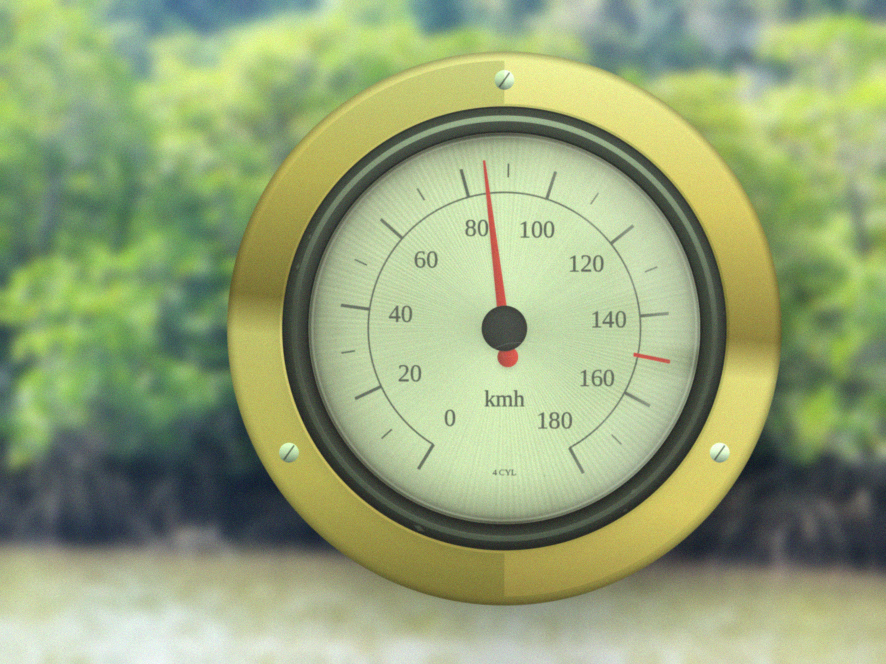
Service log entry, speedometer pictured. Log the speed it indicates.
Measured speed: 85 km/h
